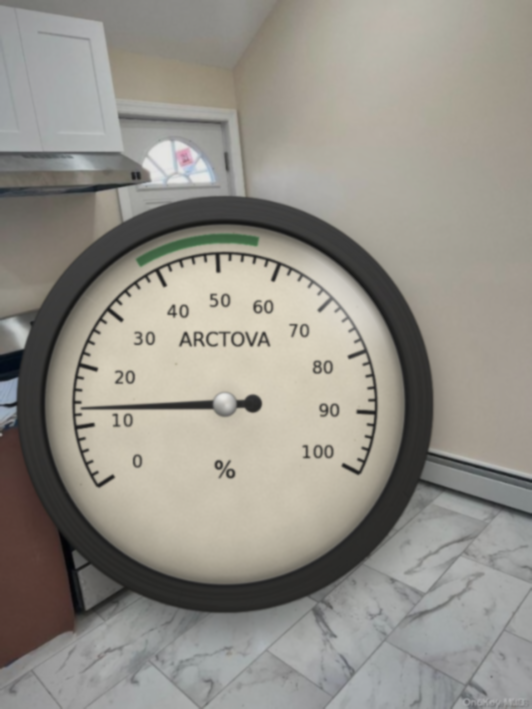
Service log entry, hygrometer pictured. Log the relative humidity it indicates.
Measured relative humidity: 13 %
